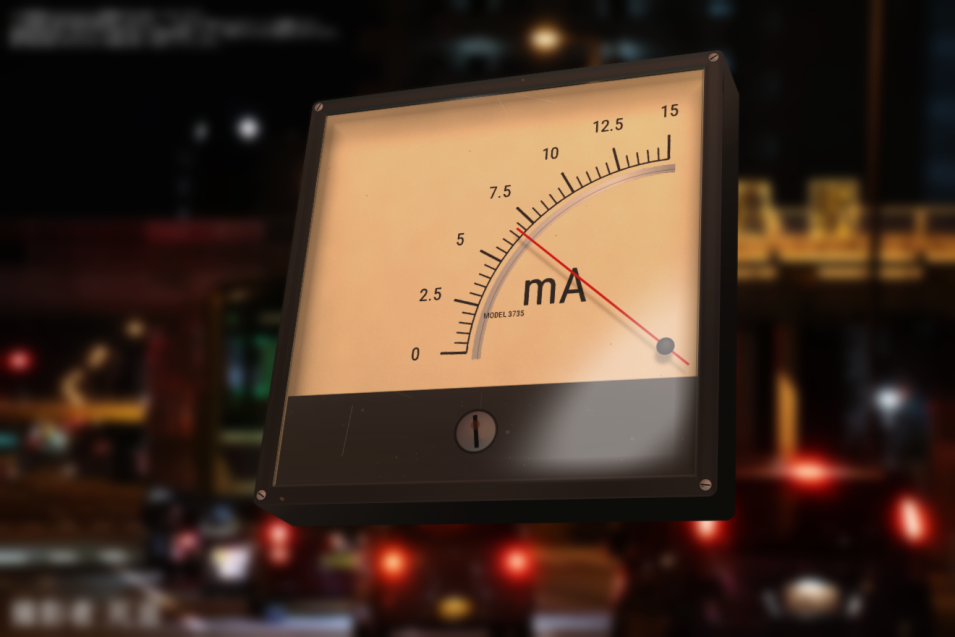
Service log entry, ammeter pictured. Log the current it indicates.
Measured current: 6.75 mA
